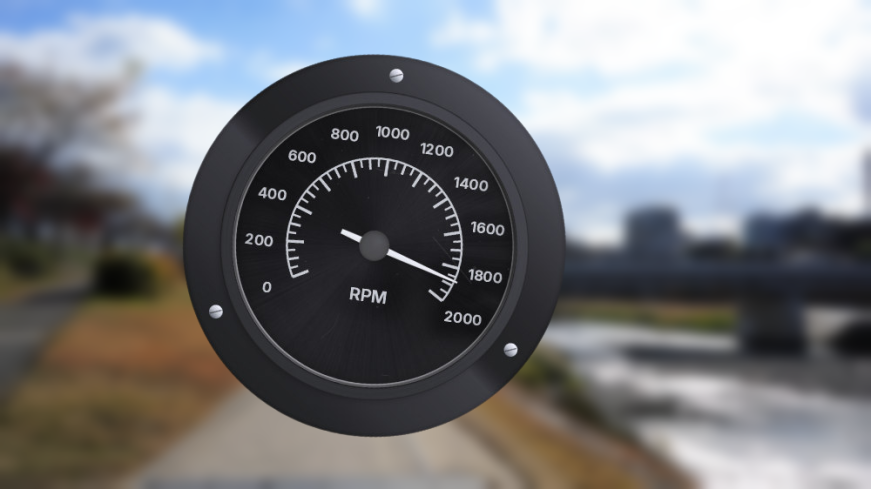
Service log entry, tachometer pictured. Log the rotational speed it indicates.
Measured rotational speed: 1875 rpm
